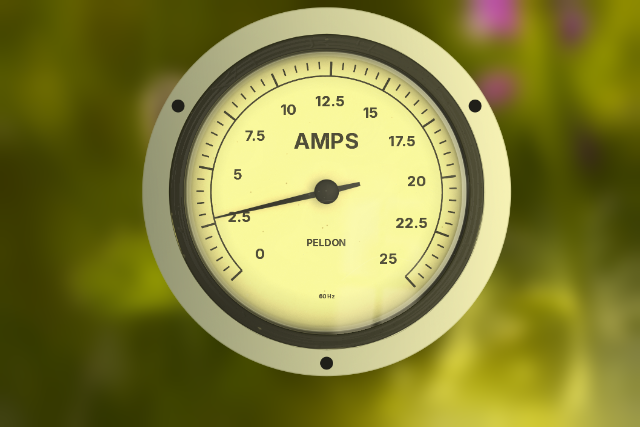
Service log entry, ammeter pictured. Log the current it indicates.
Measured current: 2.75 A
